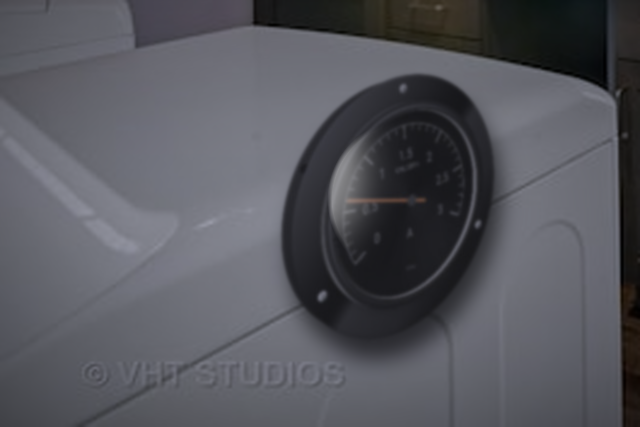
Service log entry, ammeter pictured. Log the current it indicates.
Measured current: 0.6 A
